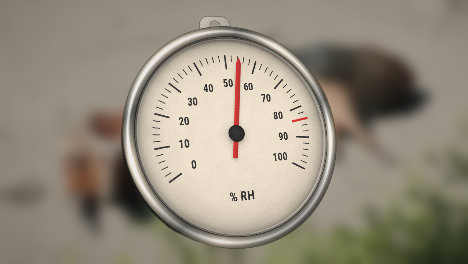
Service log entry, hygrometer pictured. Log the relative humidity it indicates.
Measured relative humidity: 54 %
